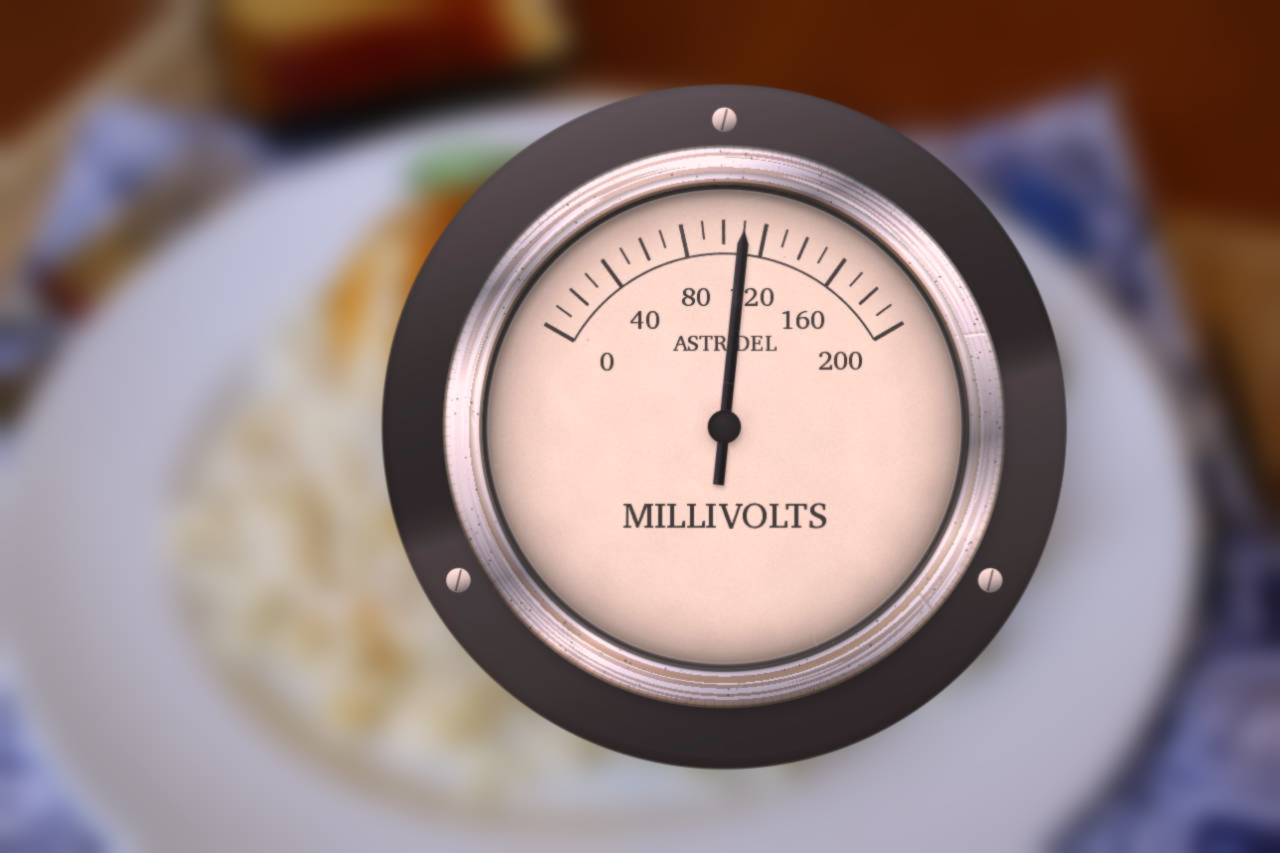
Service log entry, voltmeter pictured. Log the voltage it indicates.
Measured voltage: 110 mV
